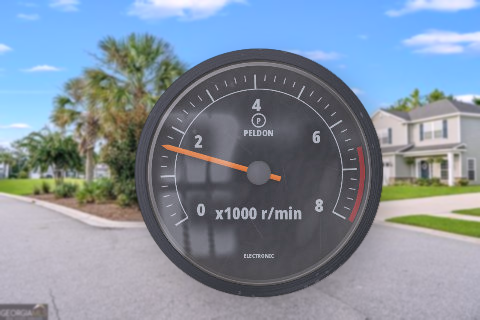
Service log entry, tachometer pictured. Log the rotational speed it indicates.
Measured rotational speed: 1600 rpm
